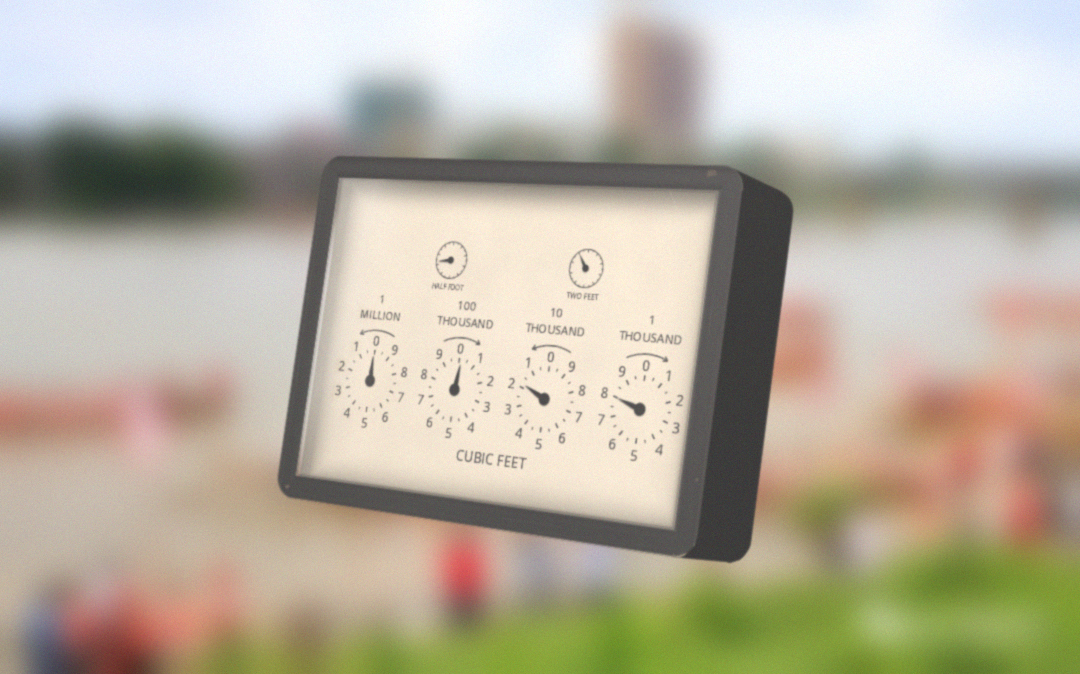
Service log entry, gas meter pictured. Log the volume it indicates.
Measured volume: 1800 ft³
